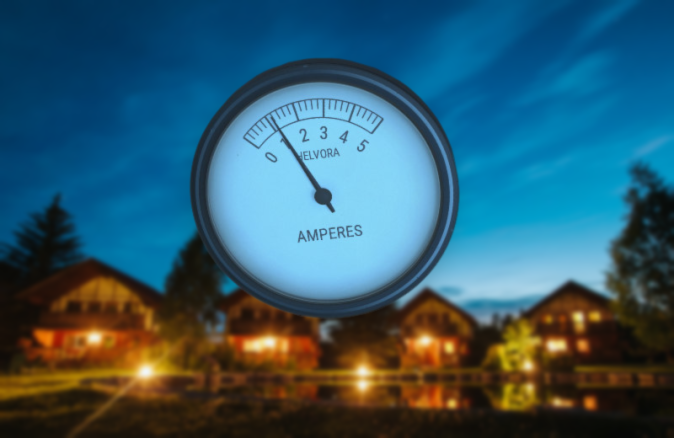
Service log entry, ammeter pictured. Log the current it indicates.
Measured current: 1.2 A
